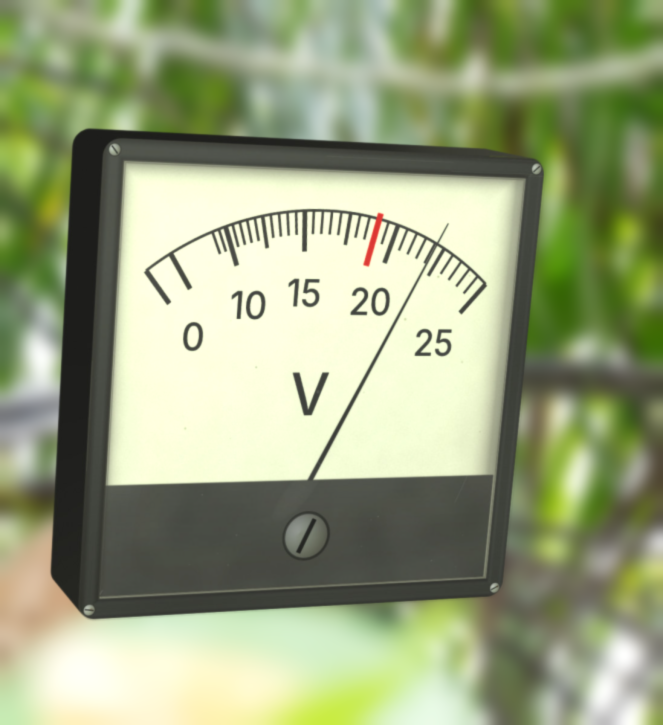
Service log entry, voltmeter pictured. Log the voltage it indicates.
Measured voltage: 22 V
